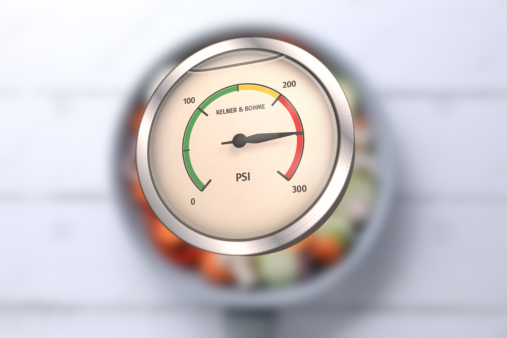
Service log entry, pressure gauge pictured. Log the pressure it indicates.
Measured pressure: 250 psi
